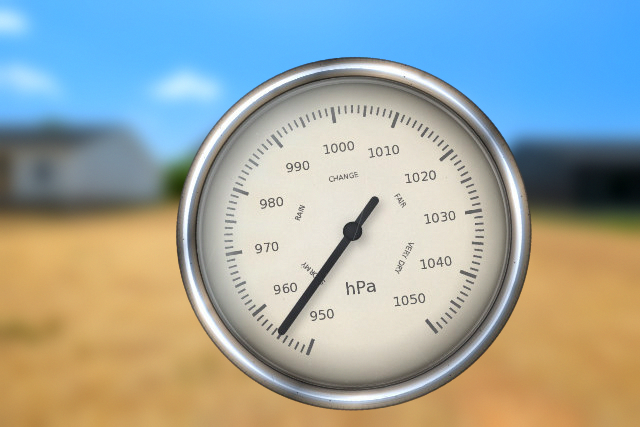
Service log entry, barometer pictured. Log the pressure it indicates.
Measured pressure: 955 hPa
